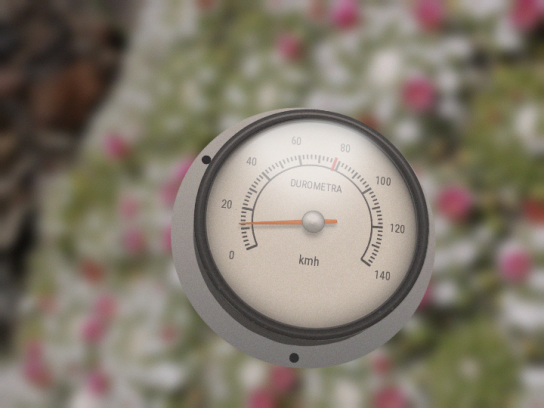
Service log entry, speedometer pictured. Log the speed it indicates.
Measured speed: 12 km/h
